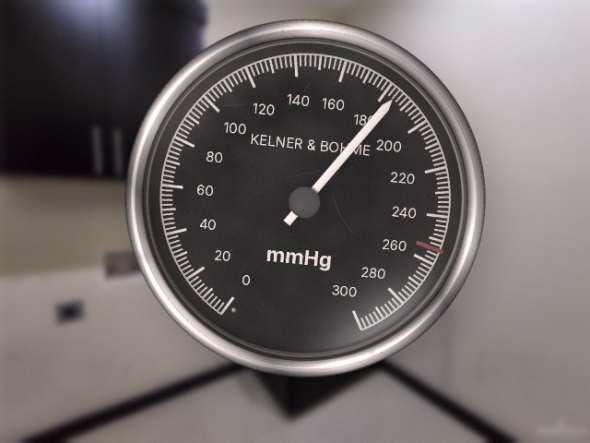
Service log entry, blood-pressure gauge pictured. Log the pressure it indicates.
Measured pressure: 184 mmHg
